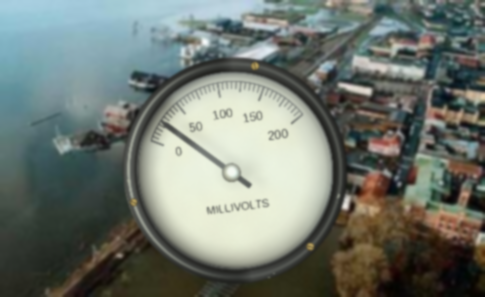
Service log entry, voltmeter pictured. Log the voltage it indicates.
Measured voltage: 25 mV
